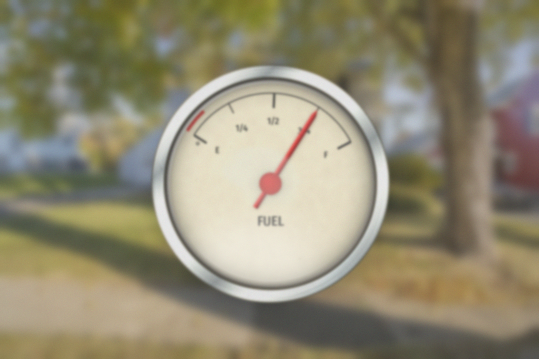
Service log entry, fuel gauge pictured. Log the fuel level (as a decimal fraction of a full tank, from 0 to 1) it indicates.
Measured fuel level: 0.75
